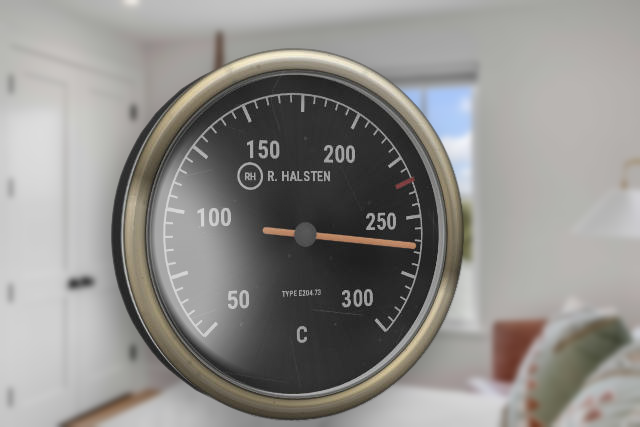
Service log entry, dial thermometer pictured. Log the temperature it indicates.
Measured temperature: 262.5 °C
